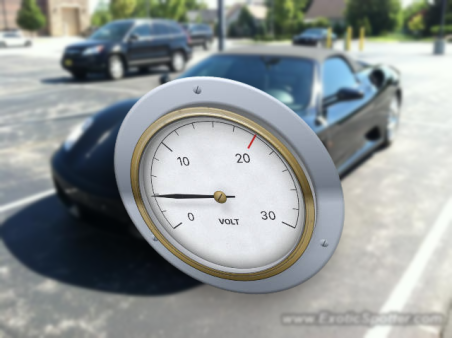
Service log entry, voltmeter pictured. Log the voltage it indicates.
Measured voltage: 4 V
